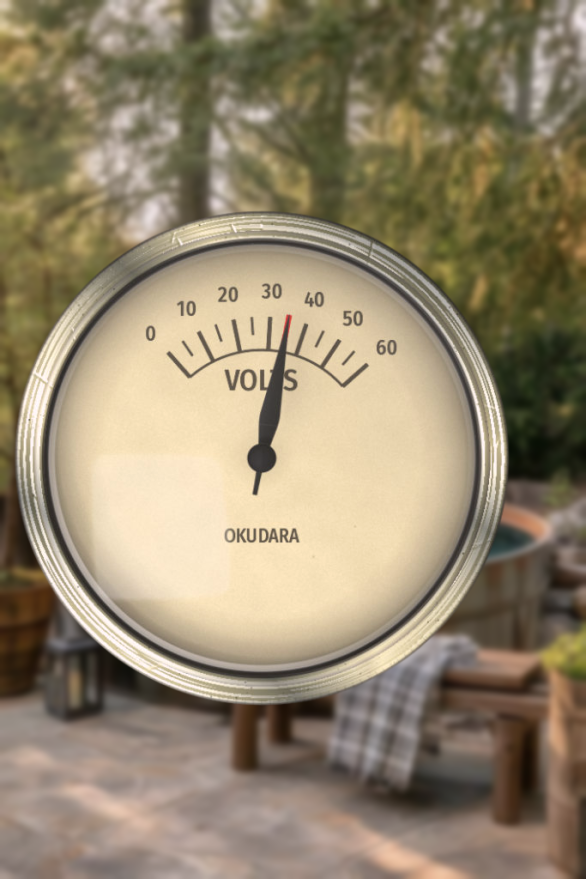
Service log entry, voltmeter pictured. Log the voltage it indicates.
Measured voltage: 35 V
